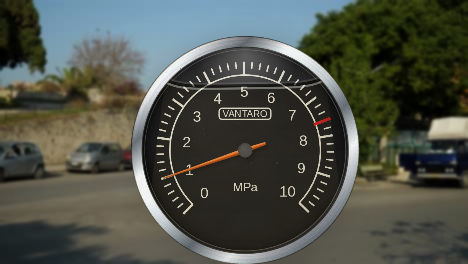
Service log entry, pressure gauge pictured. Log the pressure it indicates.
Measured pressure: 1 MPa
